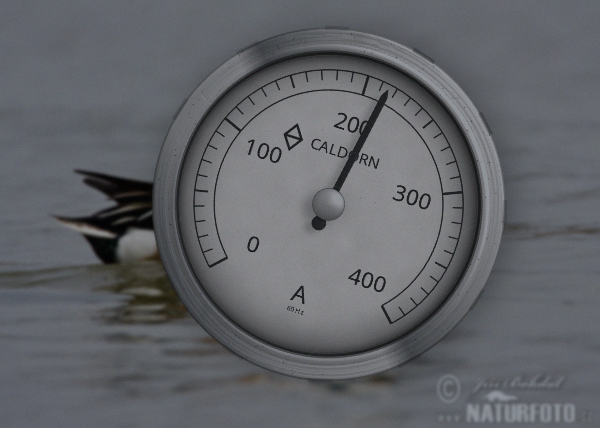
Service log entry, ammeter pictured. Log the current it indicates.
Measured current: 215 A
